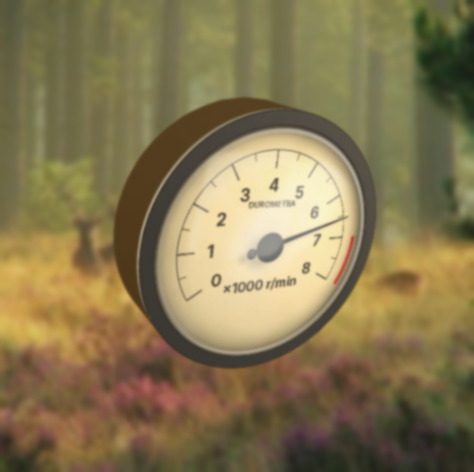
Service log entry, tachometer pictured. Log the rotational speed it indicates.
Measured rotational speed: 6500 rpm
